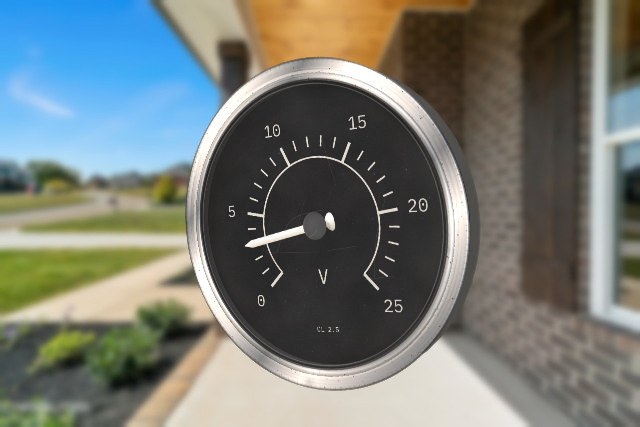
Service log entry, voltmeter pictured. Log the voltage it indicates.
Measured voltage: 3 V
